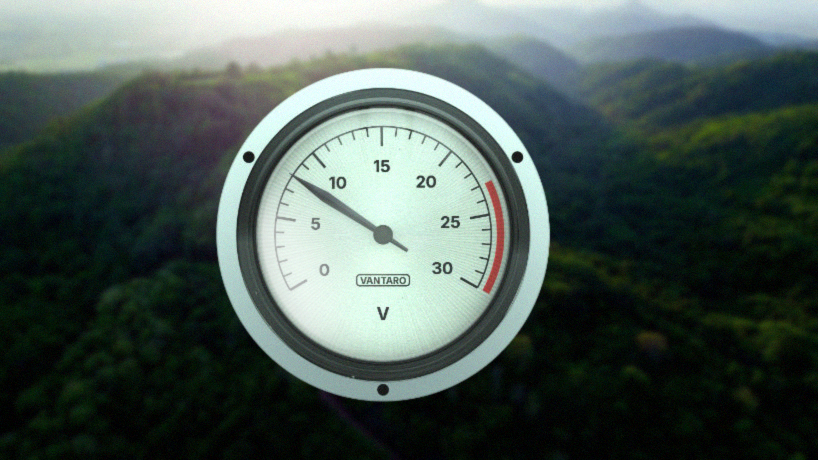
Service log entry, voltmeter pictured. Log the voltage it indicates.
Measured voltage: 8 V
